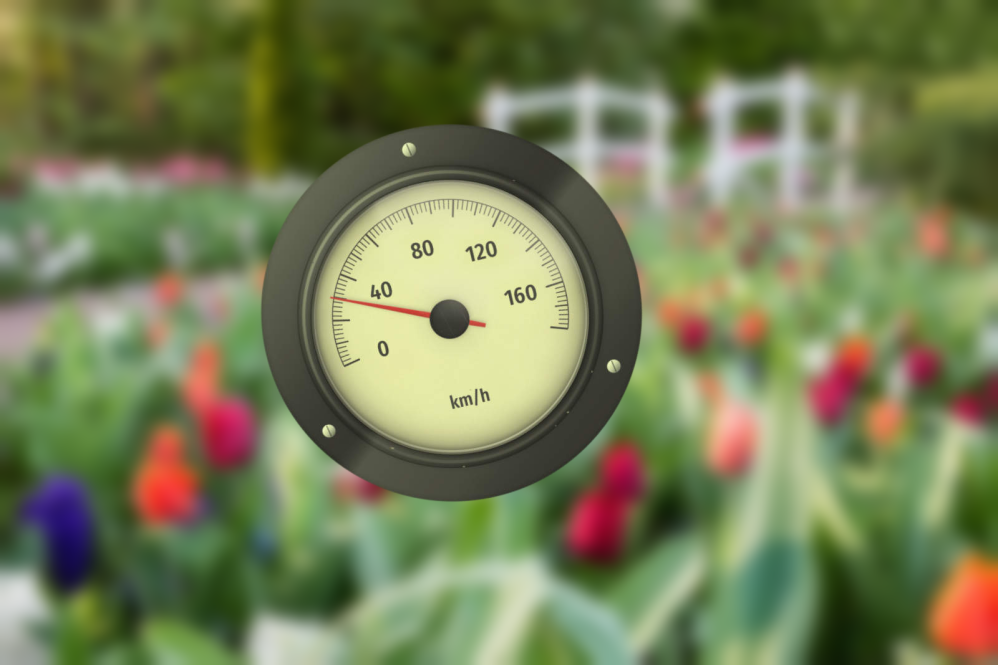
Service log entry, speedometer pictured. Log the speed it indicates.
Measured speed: 30 km/h
